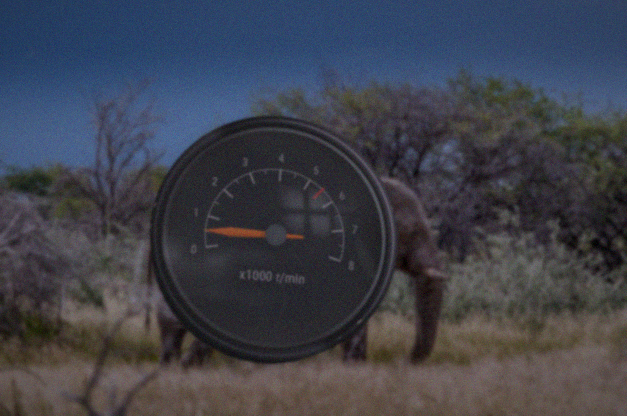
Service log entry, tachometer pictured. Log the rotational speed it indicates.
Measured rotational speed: 500 rpm
